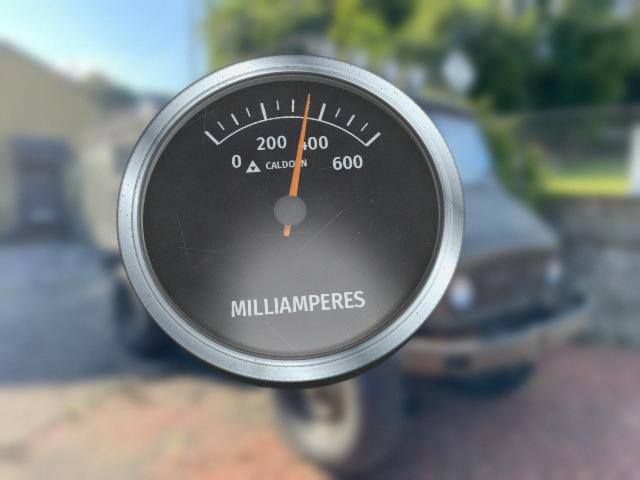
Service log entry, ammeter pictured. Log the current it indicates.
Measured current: 350 mA
